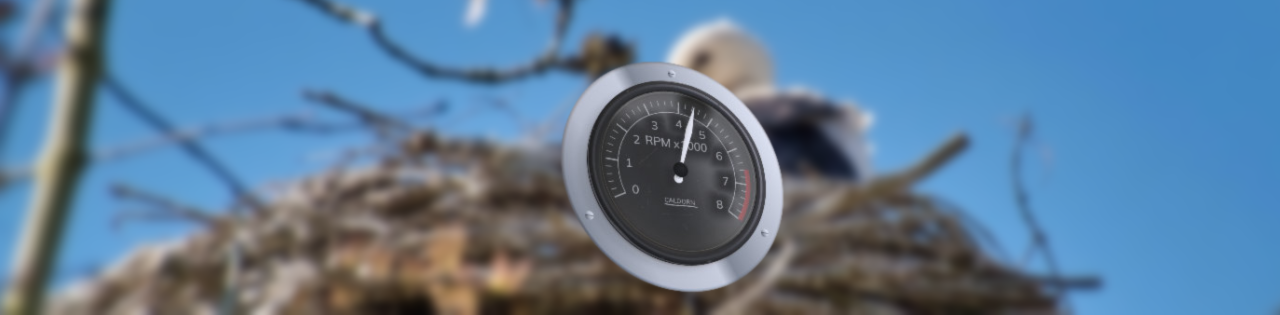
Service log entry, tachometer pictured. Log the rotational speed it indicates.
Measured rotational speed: 4400 rpm
